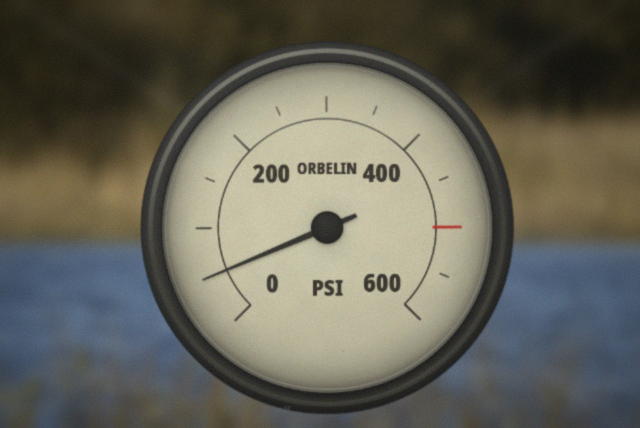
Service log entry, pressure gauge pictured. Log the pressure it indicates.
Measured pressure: 50 psi
